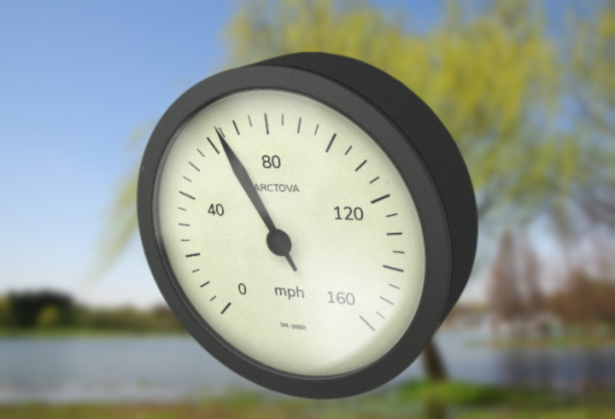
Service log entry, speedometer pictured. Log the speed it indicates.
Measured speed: 65 mph
